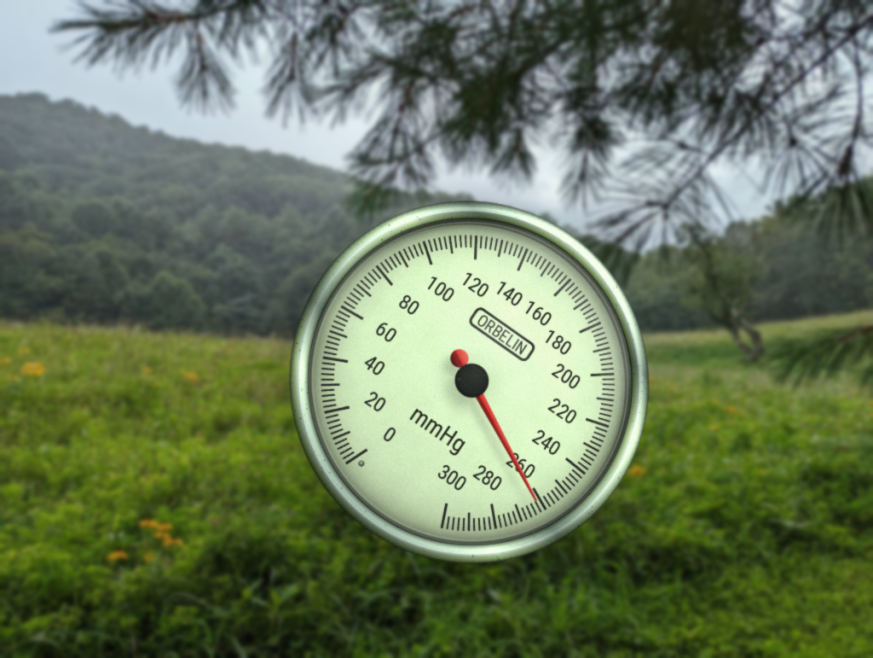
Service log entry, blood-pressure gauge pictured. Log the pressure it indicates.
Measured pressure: 262 mmHg
